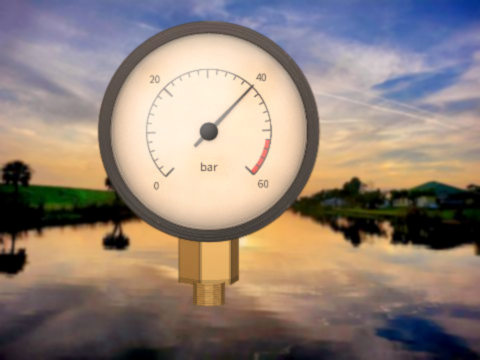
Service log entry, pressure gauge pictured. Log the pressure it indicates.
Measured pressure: 40 bar
